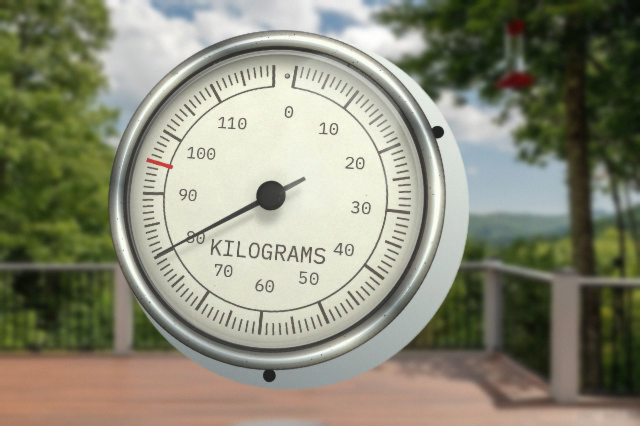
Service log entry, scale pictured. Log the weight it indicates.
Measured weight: 80 kg
